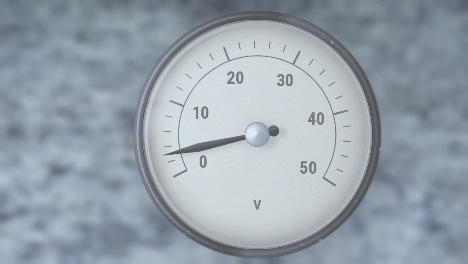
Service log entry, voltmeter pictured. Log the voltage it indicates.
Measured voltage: 3 V
